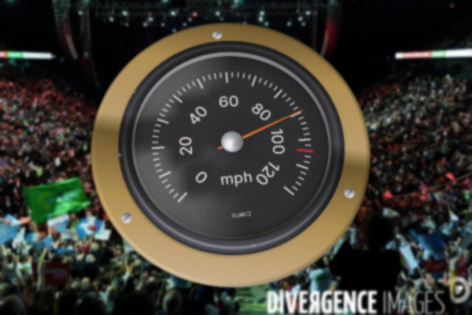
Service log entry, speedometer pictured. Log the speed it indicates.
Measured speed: 90 mph
